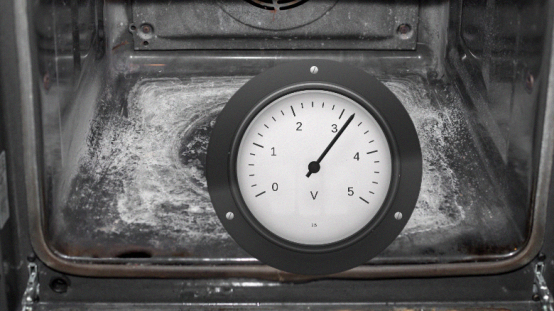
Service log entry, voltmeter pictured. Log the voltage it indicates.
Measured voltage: 3.2 V
